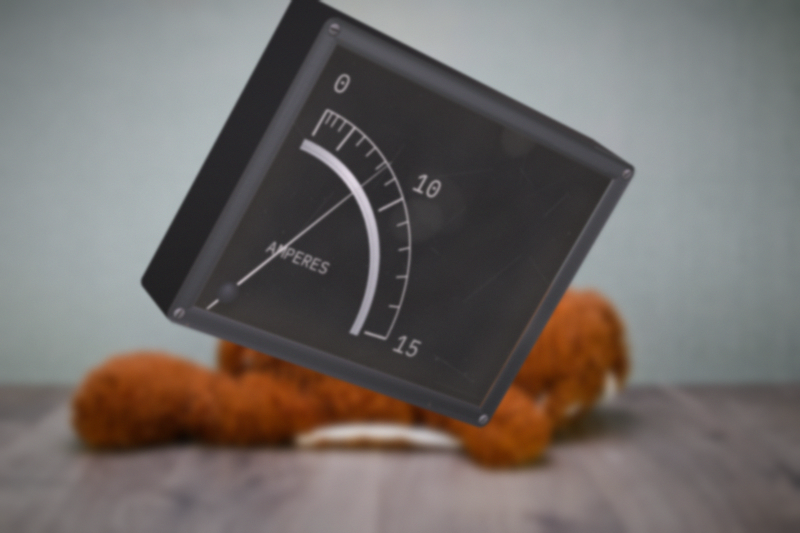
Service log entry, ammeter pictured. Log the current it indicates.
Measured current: 8 A
